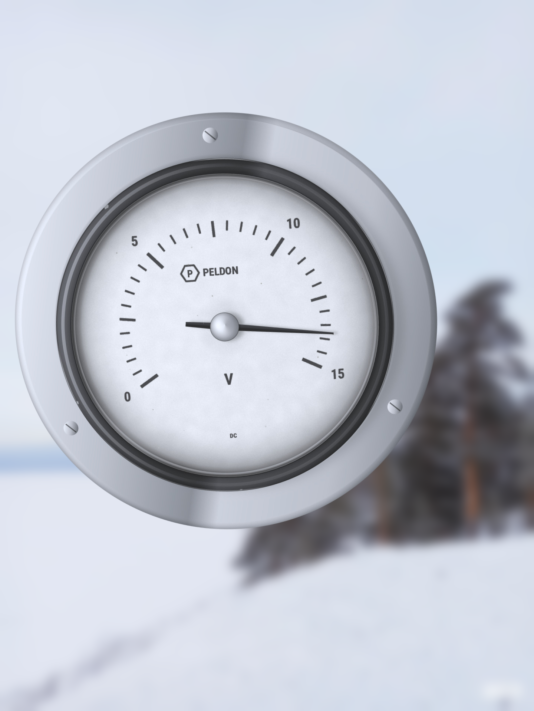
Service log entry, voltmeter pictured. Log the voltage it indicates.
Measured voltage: 13.75 V
